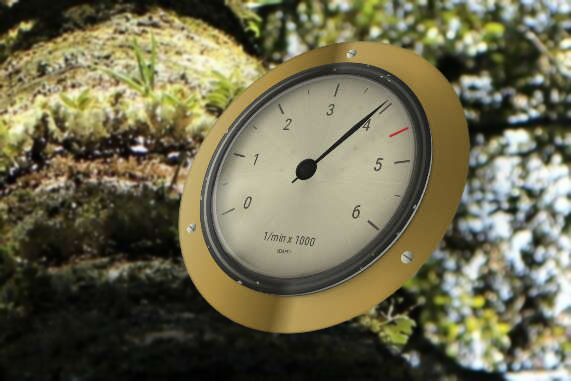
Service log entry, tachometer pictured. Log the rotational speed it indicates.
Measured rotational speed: 4000 rpm
